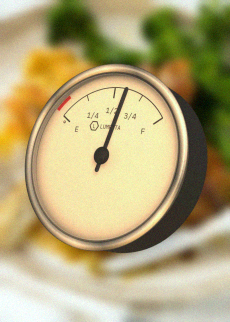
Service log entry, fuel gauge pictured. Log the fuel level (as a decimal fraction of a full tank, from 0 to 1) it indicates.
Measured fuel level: 0.625
